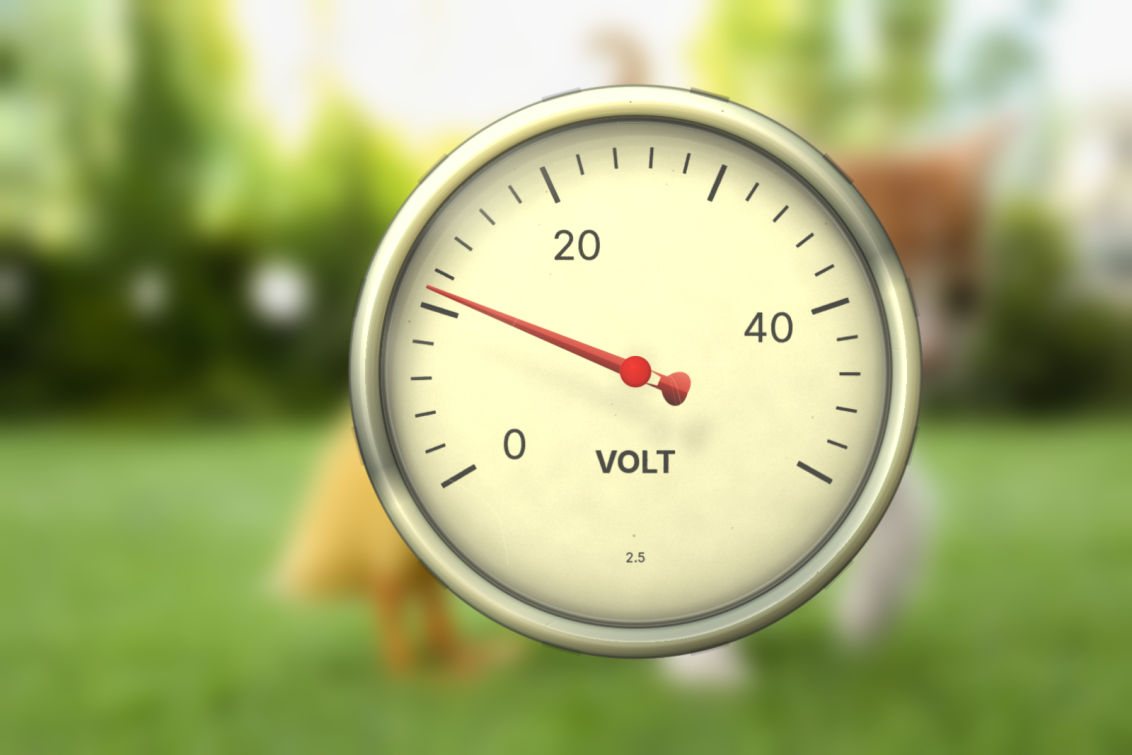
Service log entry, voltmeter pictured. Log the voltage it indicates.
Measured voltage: 11 V
